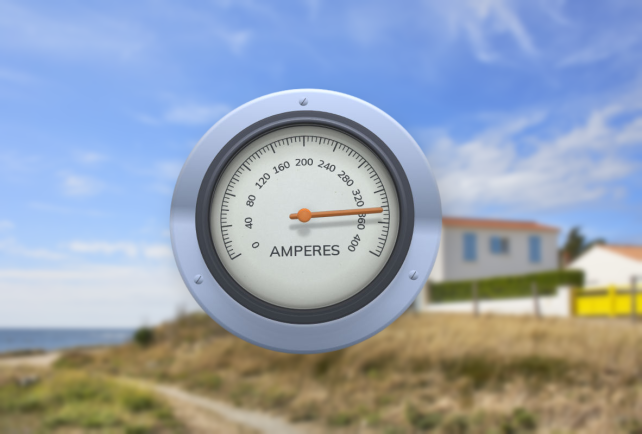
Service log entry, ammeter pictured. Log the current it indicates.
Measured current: 345 A
